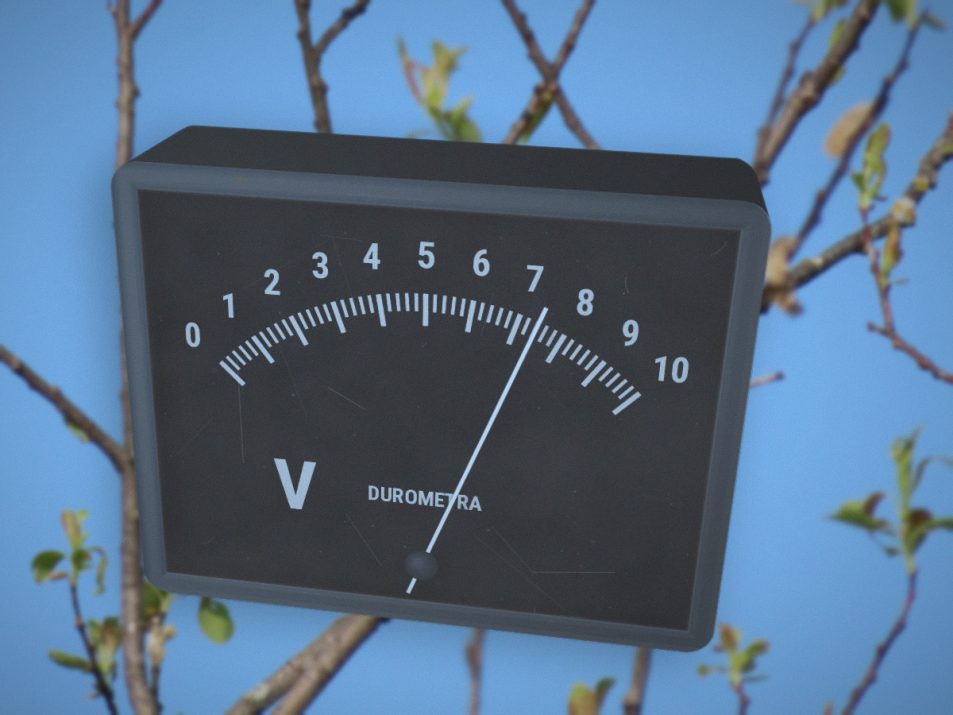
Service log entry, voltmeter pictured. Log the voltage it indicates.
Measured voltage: 7.4 V
